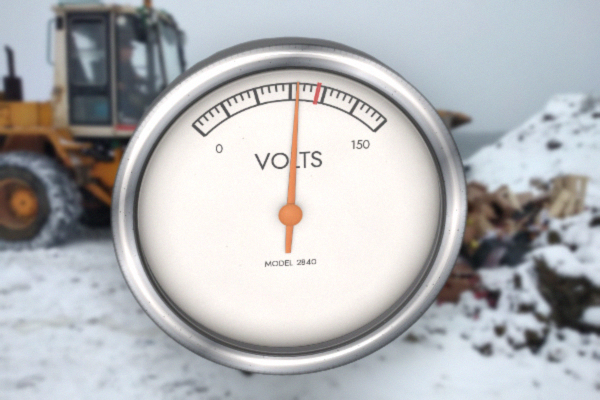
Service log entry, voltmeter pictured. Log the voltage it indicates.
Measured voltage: 80 V
